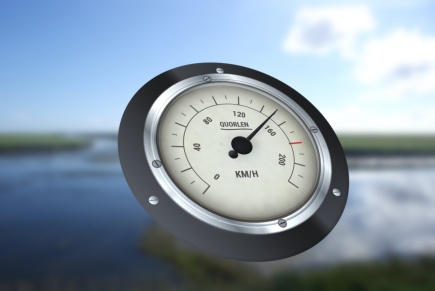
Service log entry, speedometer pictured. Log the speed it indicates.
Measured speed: 150 km/h
